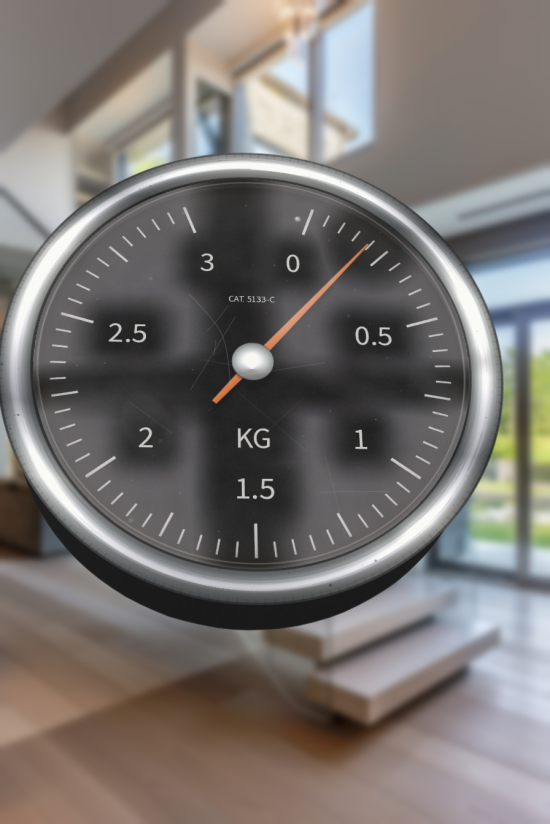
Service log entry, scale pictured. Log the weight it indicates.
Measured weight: 0.2 kg
